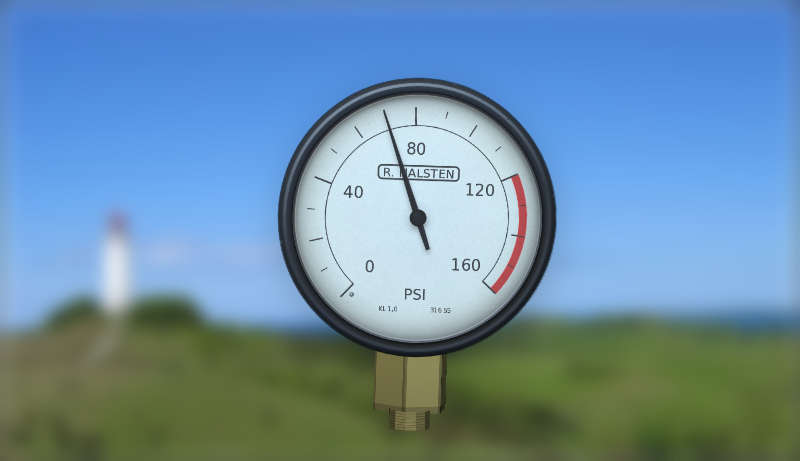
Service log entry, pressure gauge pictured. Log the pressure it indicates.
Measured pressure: 70 psi
